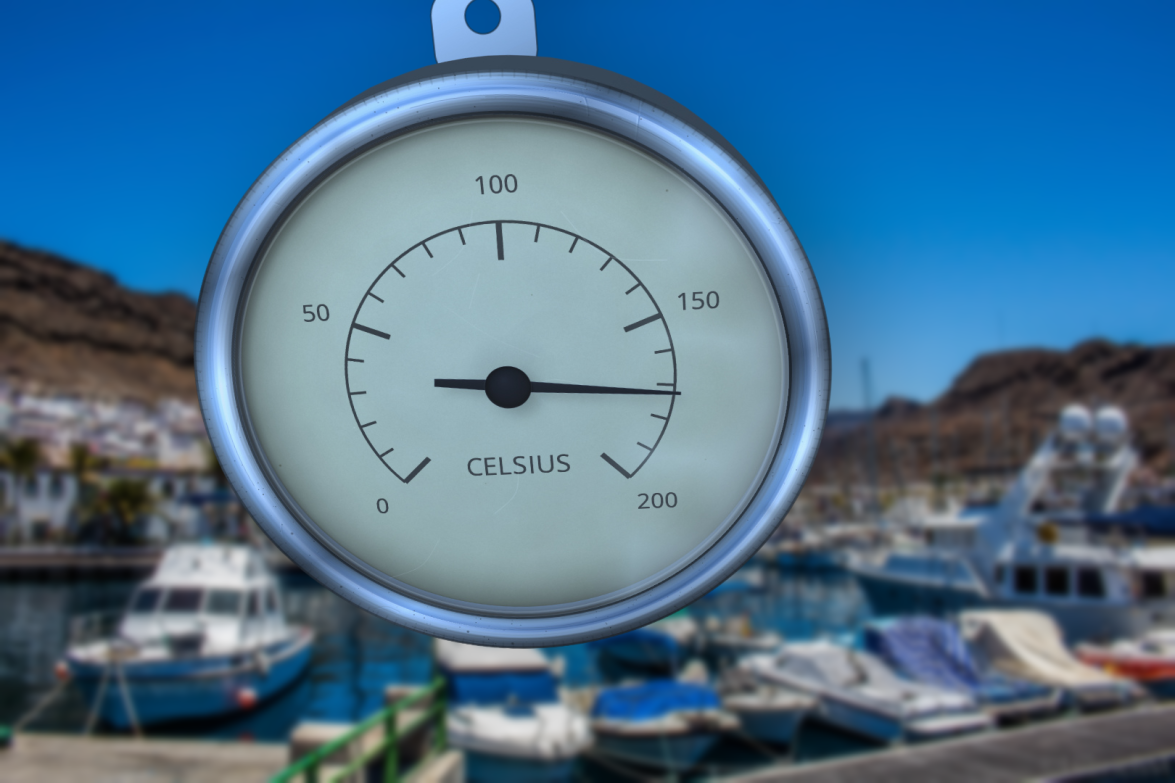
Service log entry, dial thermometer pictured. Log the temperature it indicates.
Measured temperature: 170 °C
